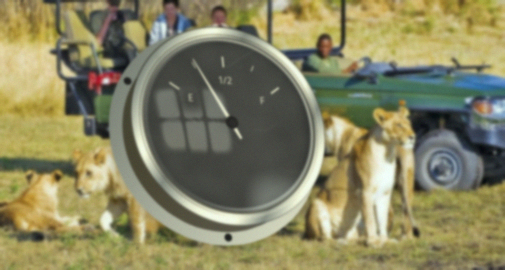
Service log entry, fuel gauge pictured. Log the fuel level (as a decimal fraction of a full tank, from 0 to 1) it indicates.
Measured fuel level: 0.25
